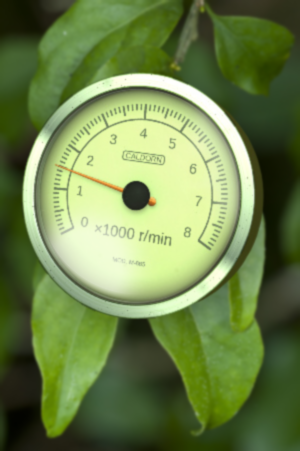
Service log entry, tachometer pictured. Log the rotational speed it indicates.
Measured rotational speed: 1500 rpm
